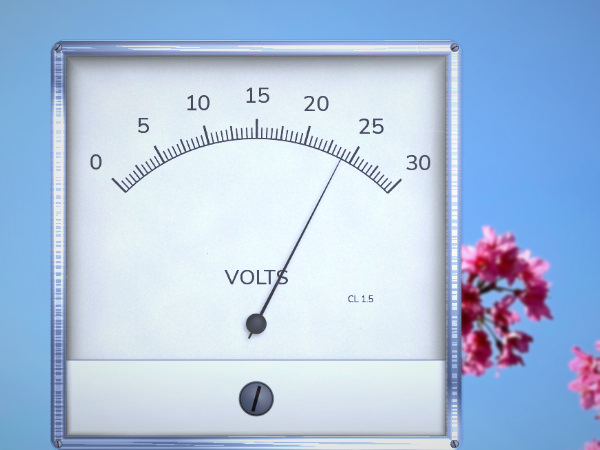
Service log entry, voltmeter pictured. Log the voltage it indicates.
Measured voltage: 24 V
